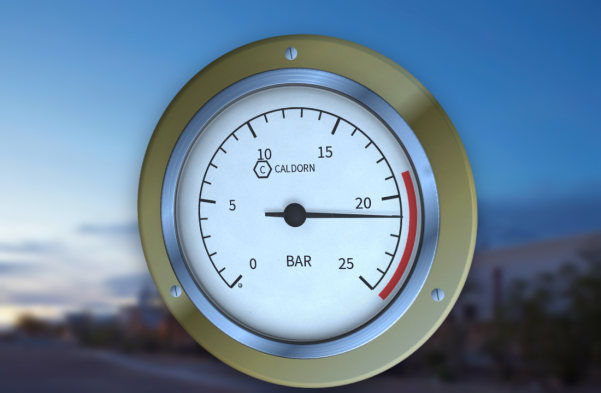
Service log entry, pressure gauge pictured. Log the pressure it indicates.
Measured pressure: 21 bar
